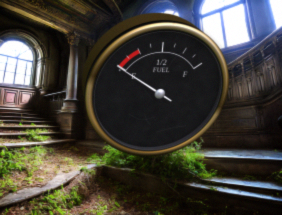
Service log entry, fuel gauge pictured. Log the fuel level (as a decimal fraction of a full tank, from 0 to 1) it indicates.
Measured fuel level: 0
